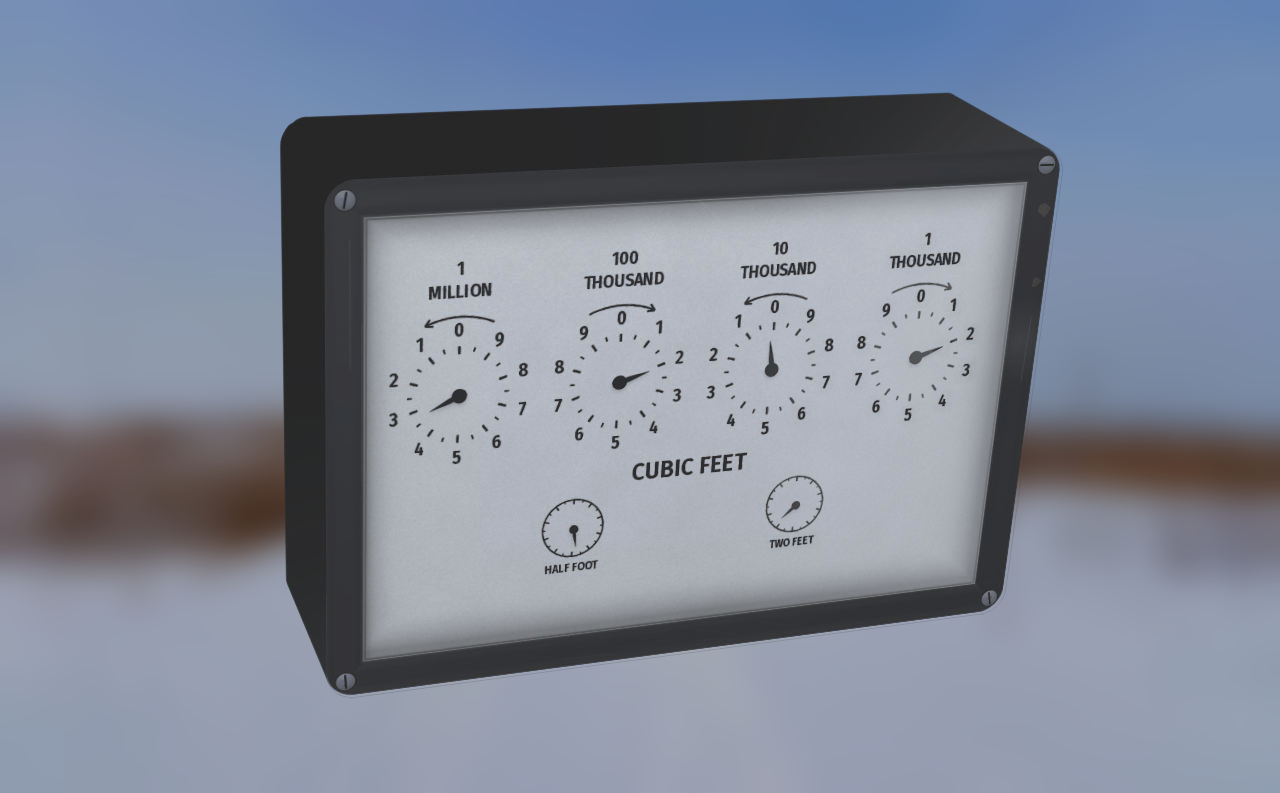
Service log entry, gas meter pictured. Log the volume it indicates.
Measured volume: 320200 ft³
